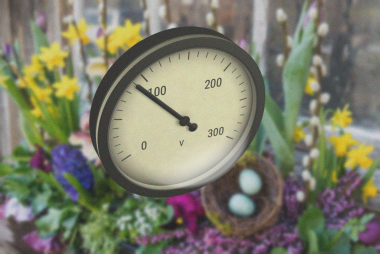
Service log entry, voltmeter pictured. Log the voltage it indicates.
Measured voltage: 90 V
